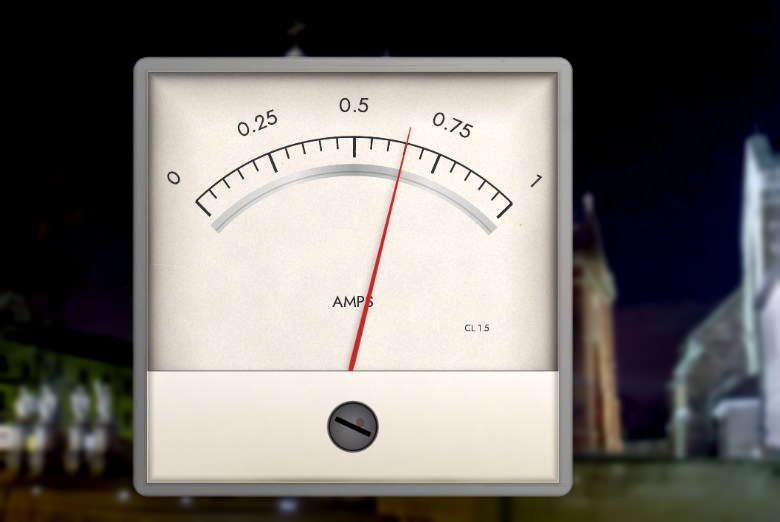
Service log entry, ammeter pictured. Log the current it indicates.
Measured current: 0.65 A
